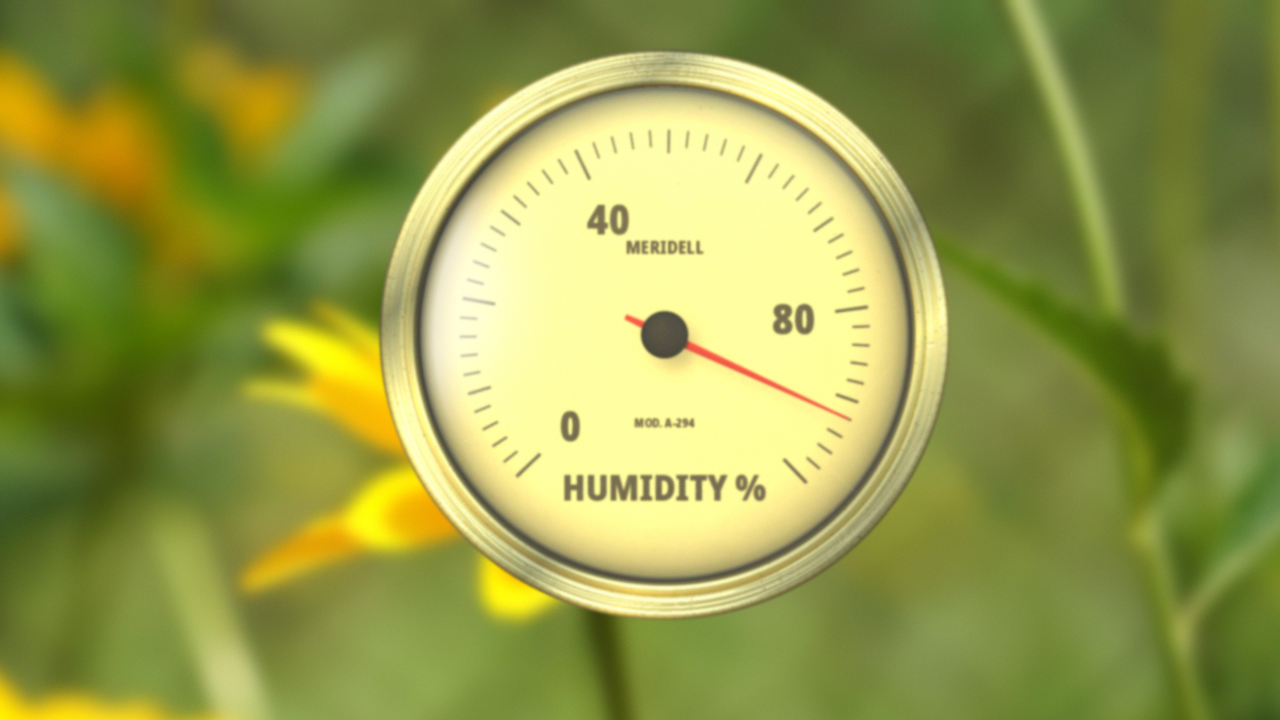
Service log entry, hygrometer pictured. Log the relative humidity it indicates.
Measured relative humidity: 92 %
